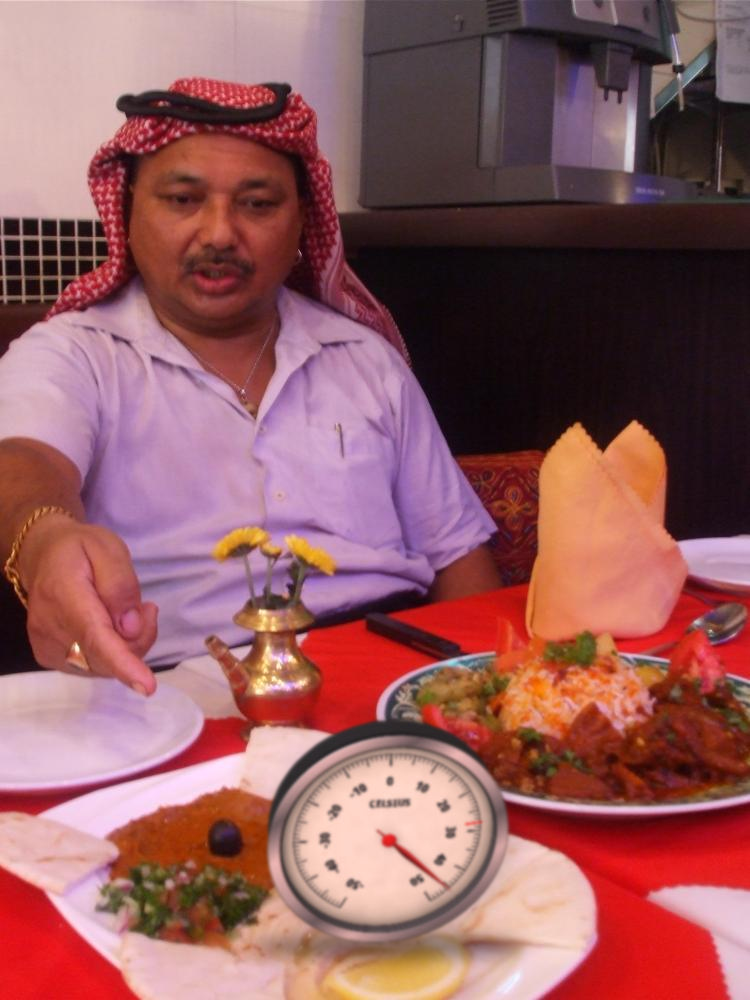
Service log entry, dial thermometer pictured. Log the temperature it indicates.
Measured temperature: 45 °C
